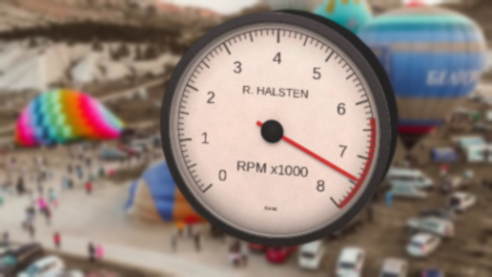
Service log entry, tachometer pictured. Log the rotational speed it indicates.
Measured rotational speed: 7400 rpm
